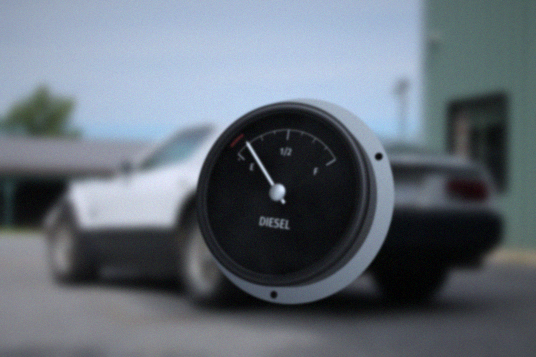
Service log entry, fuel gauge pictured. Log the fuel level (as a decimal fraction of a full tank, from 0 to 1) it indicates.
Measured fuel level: 0.125
